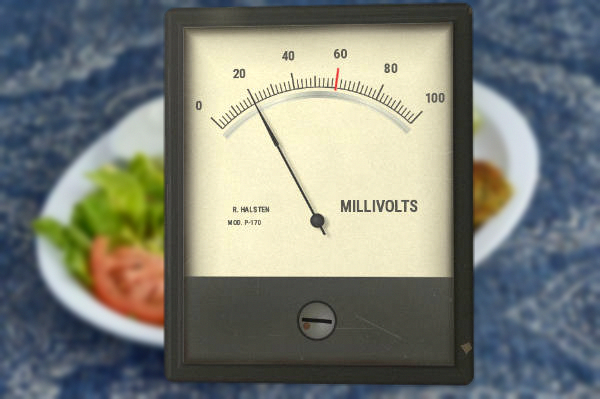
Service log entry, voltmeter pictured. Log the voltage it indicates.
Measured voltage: 20 mV
